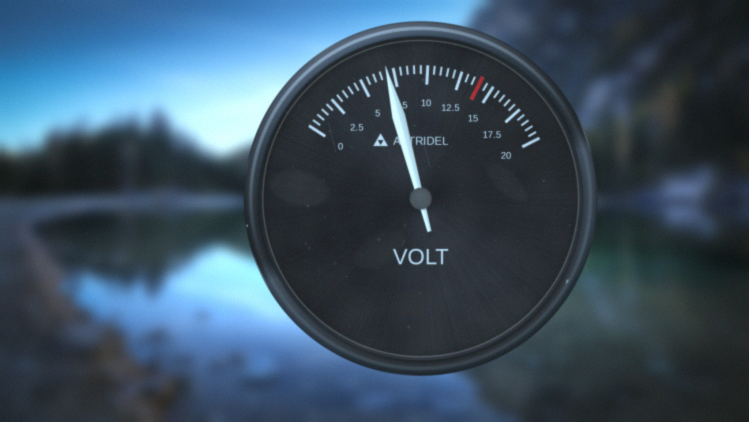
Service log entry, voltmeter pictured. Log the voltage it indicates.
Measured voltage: 7 V
